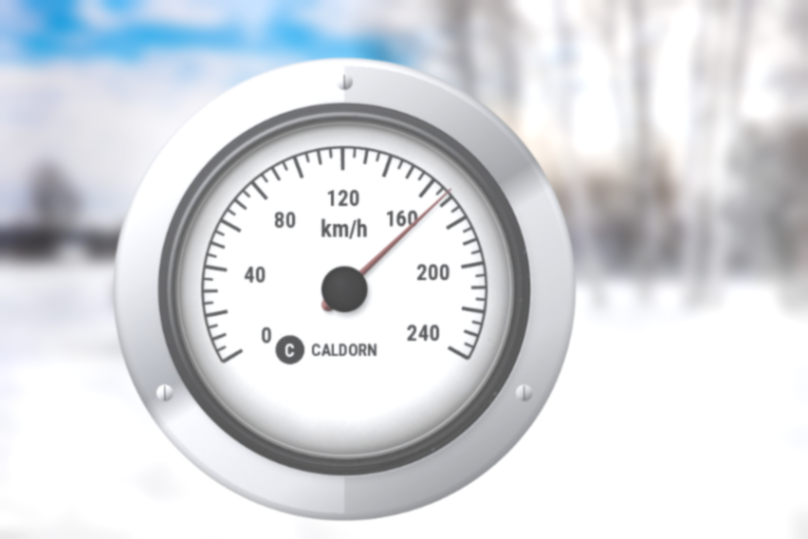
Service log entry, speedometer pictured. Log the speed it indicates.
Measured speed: 167.5 km/h
